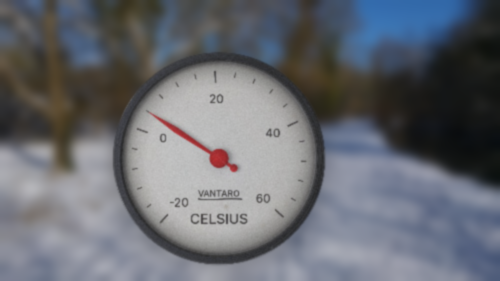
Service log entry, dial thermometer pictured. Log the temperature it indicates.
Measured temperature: 4 °C
